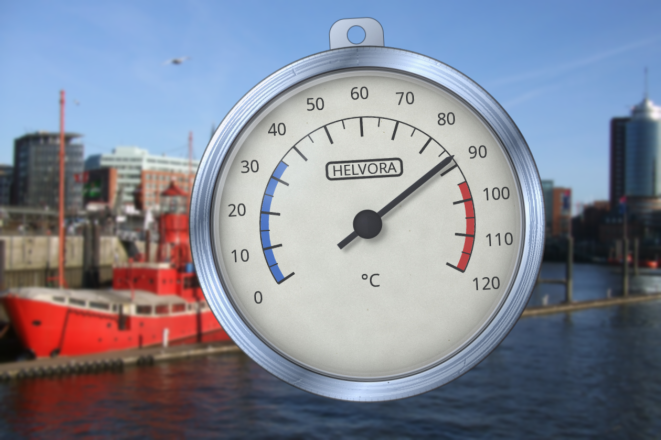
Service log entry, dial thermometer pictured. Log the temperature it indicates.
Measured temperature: 87.5 °C
